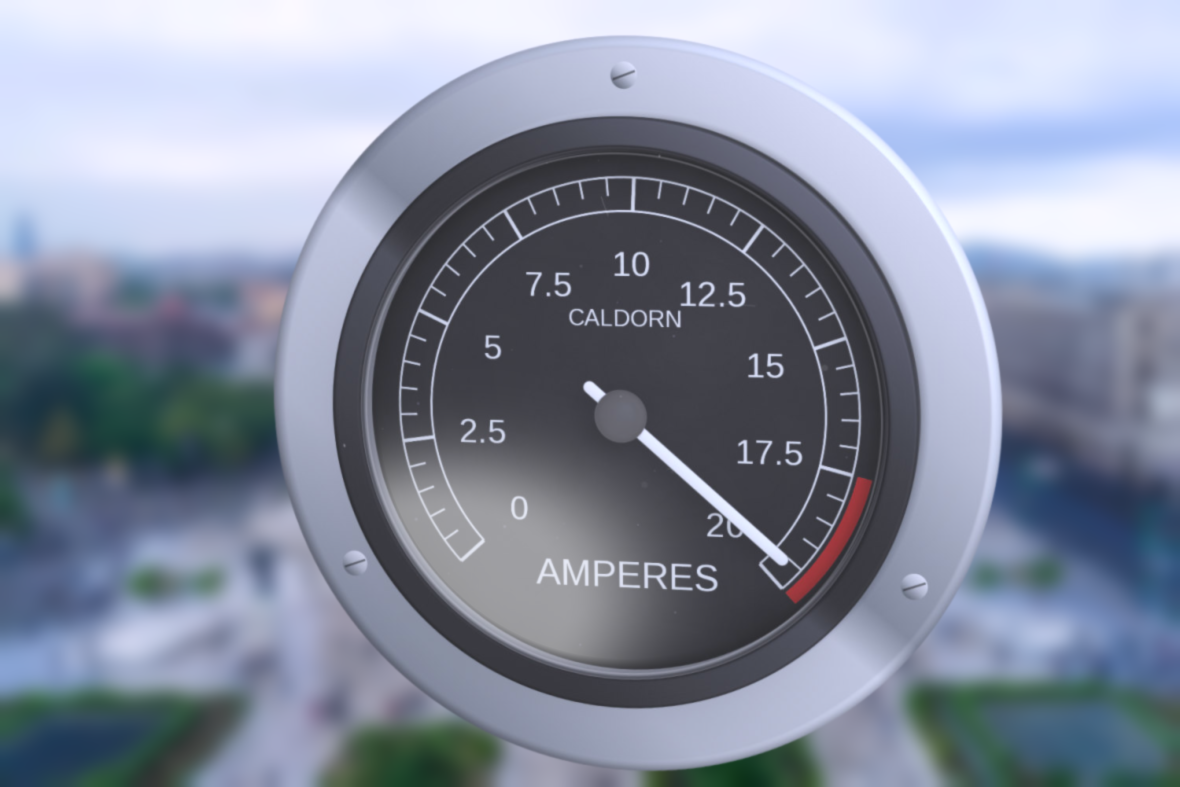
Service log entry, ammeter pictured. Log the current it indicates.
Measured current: 19.5 A
